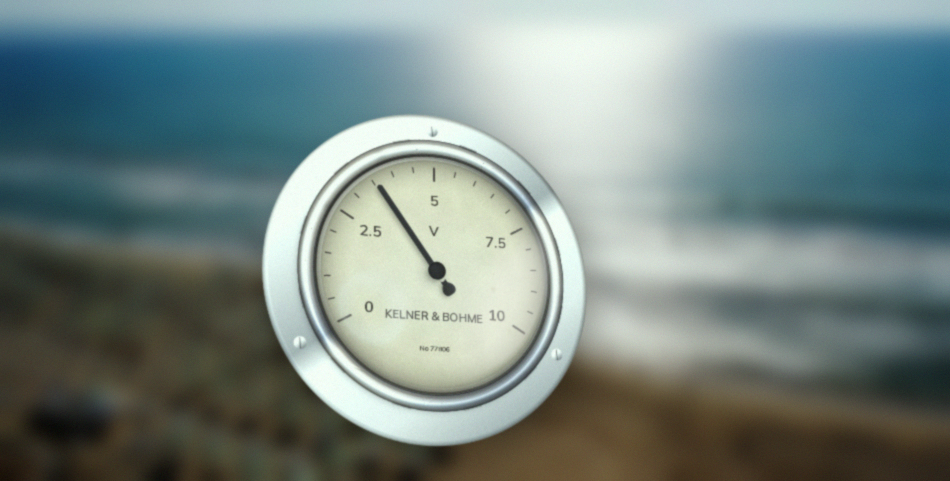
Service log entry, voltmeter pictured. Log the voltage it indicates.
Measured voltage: 3.5 V
